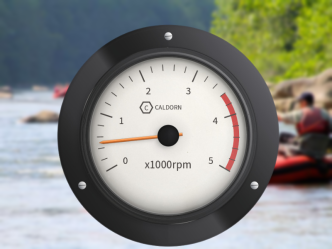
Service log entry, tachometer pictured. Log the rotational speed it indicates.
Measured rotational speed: 500 rpm
